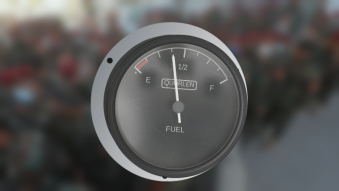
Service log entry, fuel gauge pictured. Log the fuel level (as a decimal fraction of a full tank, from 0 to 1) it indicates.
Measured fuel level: 0.375
